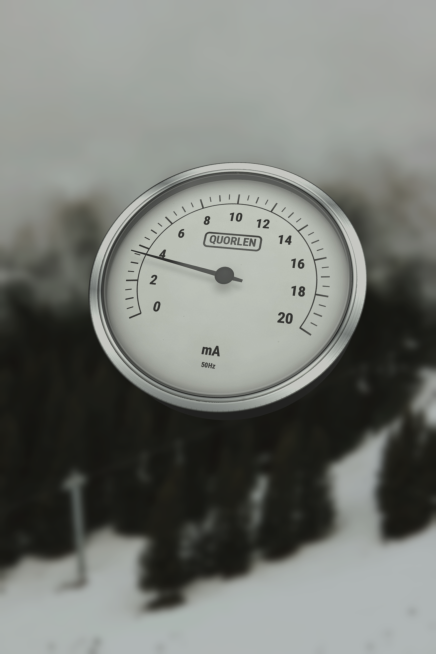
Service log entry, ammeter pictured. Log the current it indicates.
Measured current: 3.5 mA
